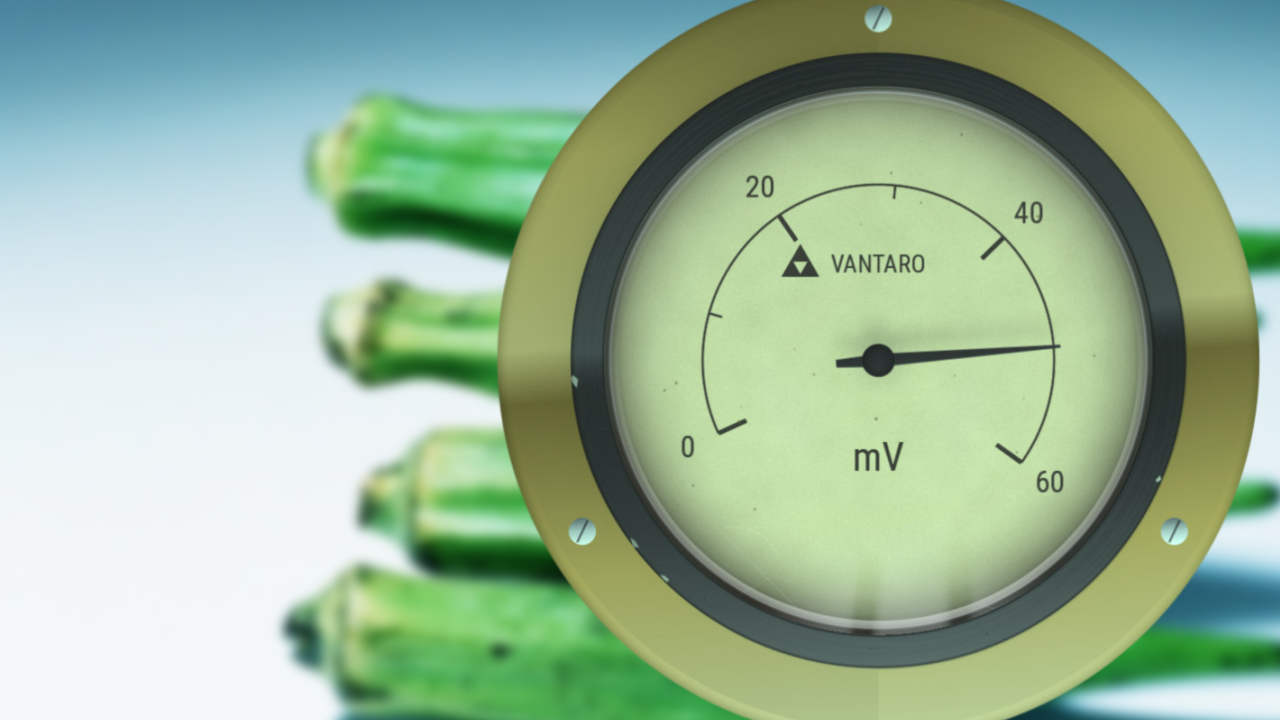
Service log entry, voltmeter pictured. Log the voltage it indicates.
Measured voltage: 50 mV
